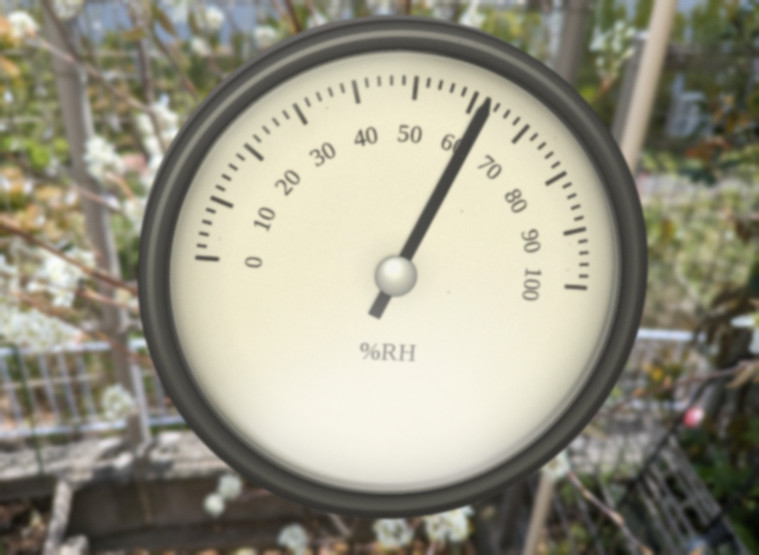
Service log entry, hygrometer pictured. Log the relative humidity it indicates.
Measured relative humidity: 62 %
